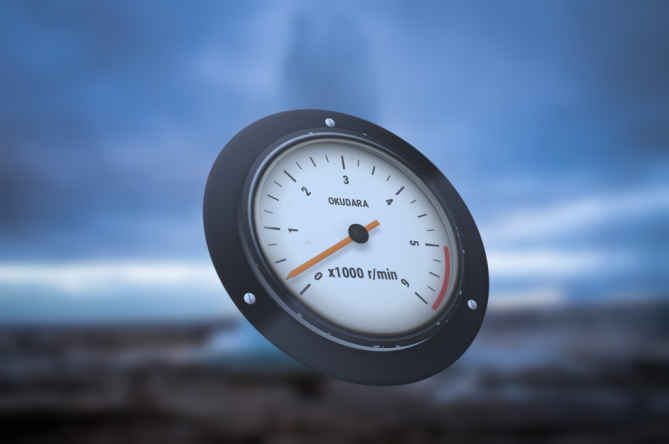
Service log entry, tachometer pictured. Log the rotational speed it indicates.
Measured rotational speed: 250 rpm
